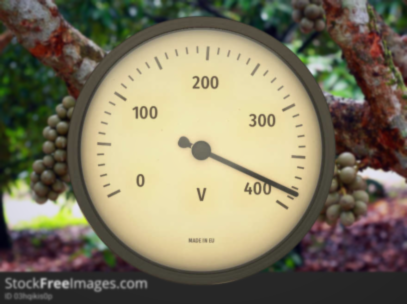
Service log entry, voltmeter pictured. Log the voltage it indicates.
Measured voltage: 385 V
